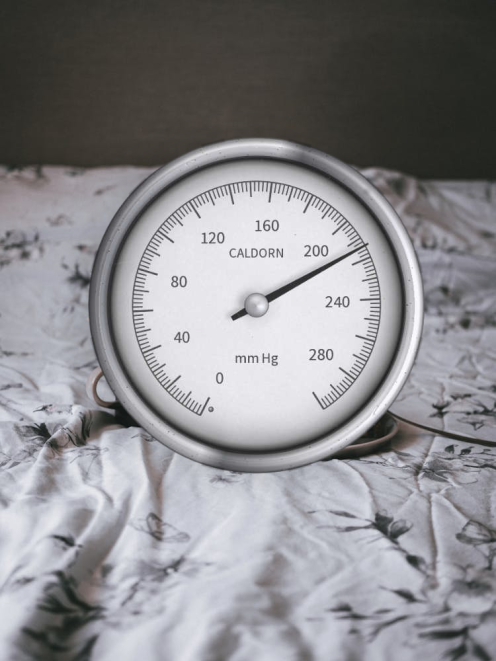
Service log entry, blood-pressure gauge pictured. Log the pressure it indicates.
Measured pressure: 214 mmHg
